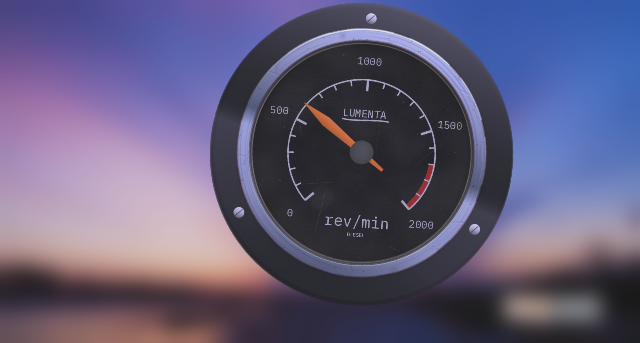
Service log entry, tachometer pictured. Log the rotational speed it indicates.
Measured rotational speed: 600 rpm
